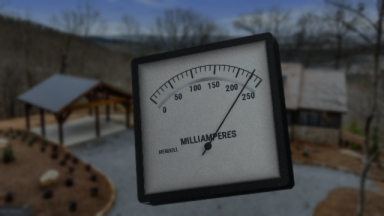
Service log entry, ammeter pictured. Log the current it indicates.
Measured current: 230 mA
